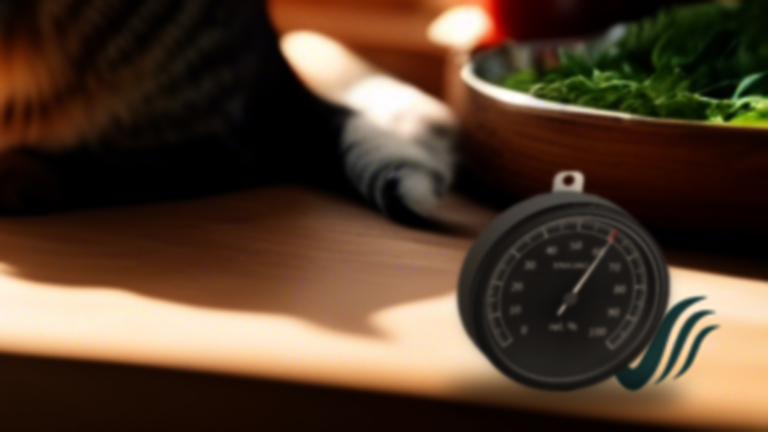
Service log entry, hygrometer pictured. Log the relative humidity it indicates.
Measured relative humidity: 60 %
